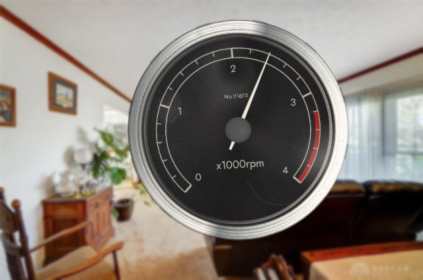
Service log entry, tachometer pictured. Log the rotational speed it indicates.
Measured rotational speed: 2400 rpm
